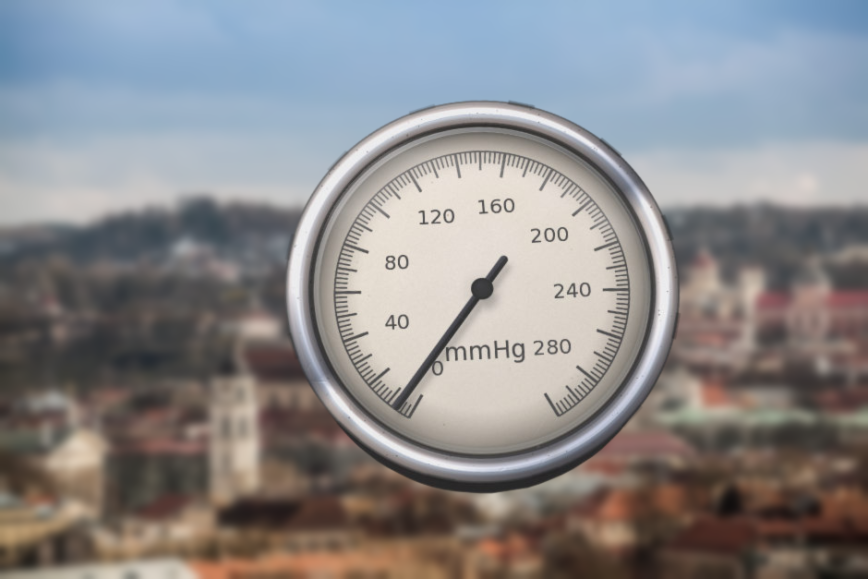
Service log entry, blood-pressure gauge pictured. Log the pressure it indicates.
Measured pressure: 6 mmHg
